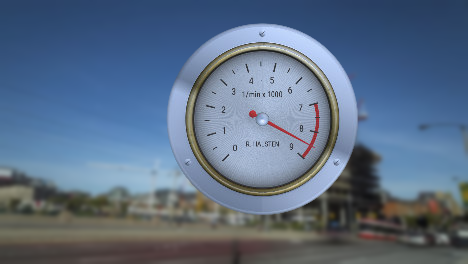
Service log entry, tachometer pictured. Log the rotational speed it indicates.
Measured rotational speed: 8500 rpm
